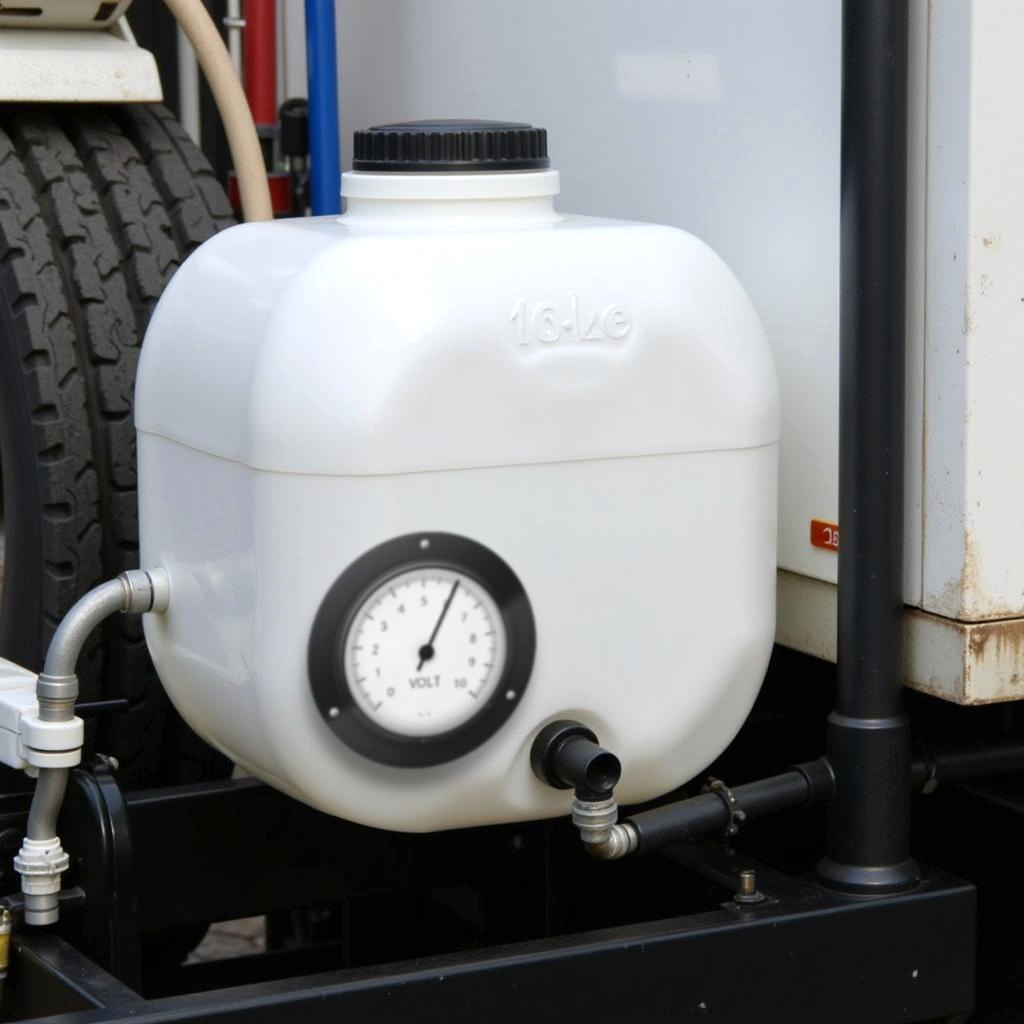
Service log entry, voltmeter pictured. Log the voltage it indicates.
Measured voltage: 6 V
